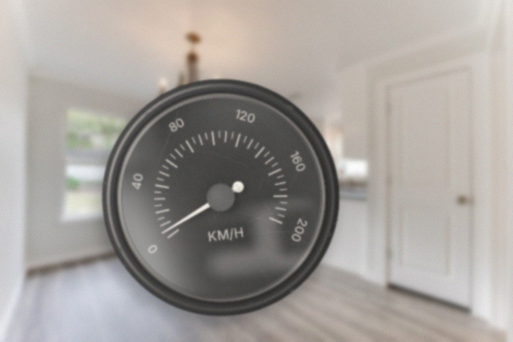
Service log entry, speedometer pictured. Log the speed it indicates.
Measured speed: 5 km/h
